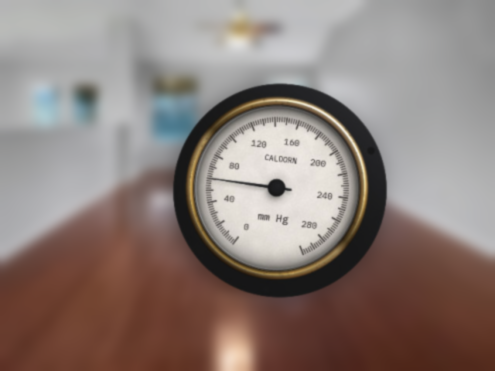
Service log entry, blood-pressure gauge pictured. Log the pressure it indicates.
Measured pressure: 60 mmHg
